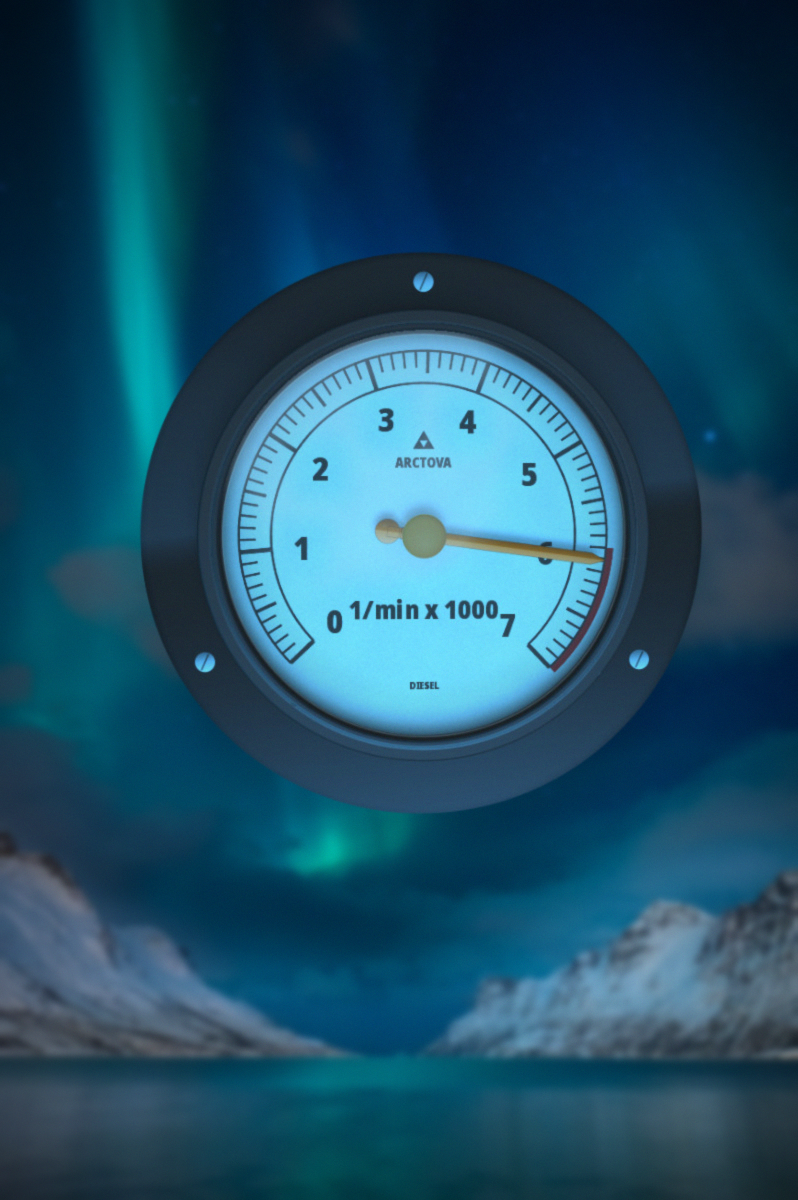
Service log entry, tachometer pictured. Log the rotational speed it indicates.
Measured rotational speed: 6000 rpm
